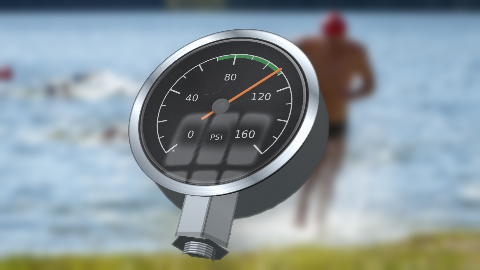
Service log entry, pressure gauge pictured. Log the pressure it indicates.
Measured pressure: 110 psi
